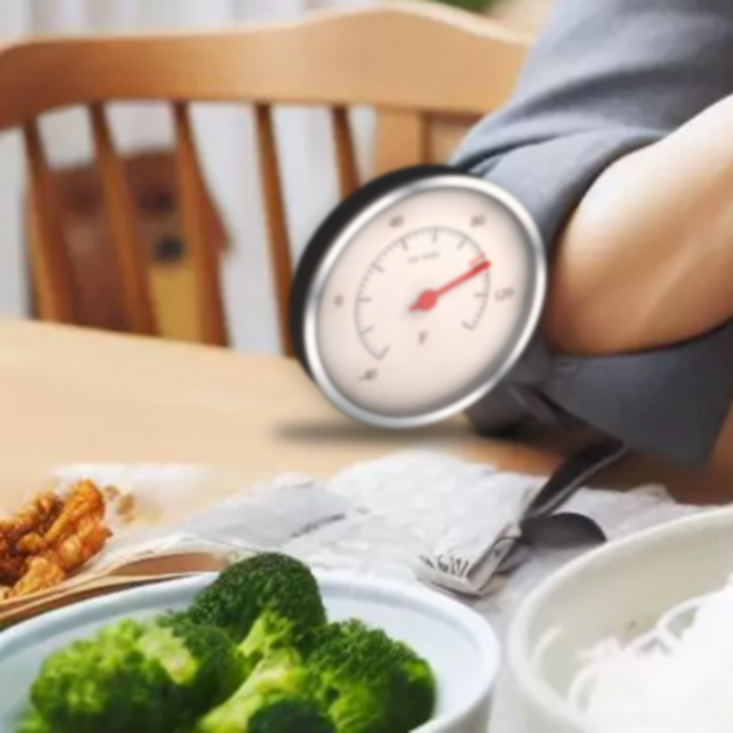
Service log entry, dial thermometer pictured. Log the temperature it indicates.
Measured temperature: 100 °F
